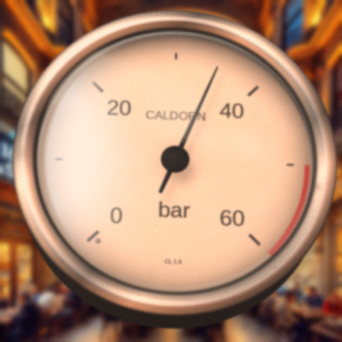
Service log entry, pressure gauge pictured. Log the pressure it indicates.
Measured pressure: 35 bar
